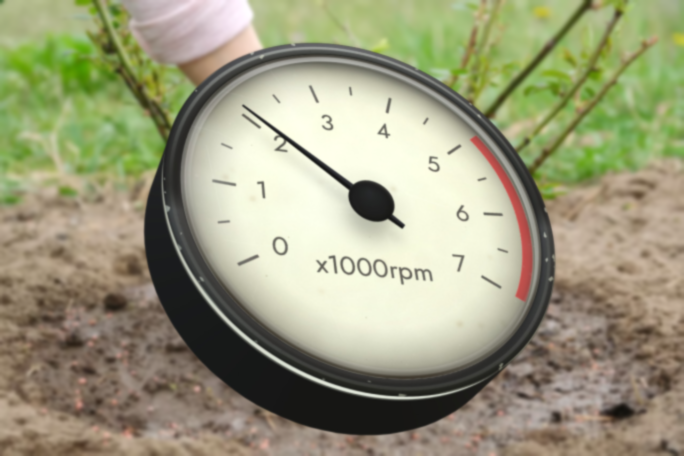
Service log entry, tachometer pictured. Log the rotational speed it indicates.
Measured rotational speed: 2000 rpm
